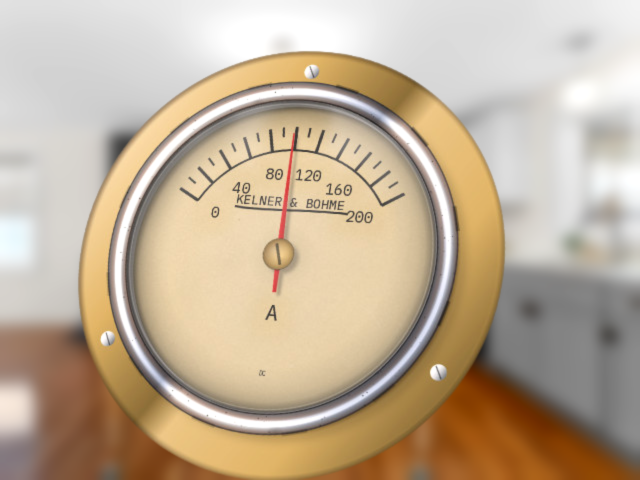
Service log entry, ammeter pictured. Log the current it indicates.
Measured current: 100 A
